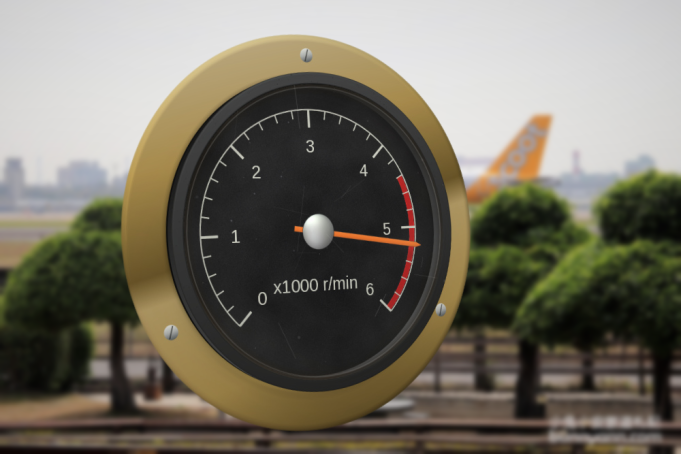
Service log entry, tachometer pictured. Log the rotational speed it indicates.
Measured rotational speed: 5200 rpm
